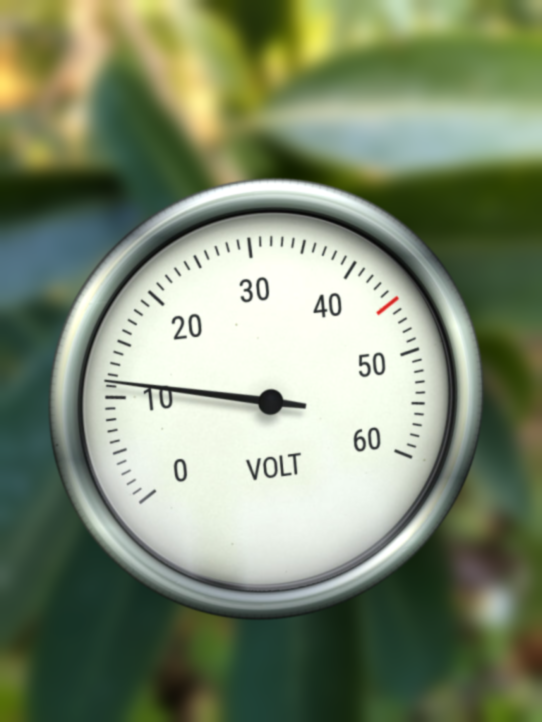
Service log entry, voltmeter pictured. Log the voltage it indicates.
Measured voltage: 11.5 V
